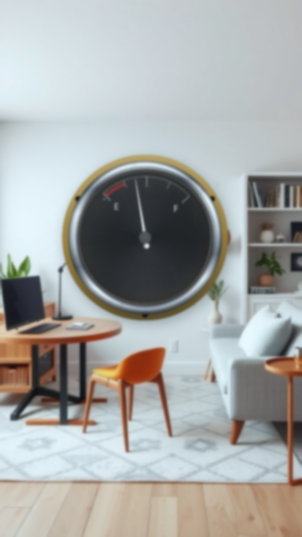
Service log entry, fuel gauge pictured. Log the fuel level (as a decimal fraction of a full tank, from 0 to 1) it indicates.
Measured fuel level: 0.375
